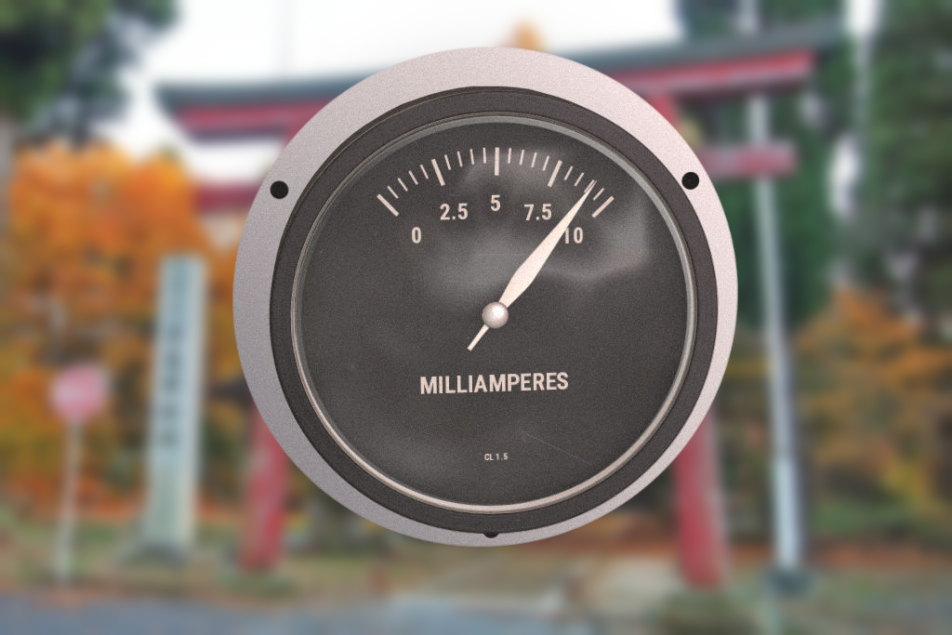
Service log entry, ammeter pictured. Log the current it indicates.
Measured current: 9 mA
